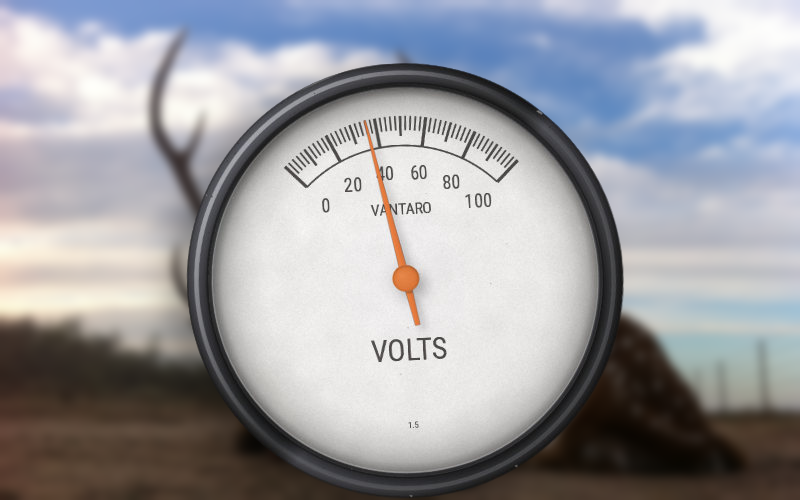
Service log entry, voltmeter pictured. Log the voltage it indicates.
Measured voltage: 36 V
